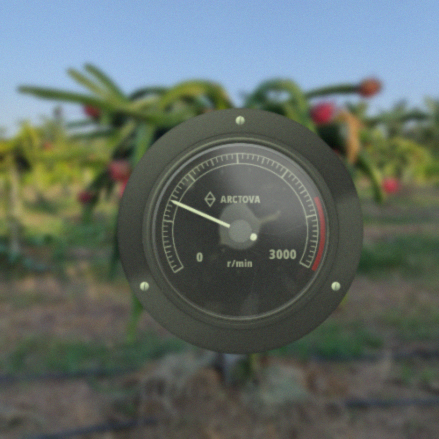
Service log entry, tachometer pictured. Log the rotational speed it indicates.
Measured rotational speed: 700 rpm
